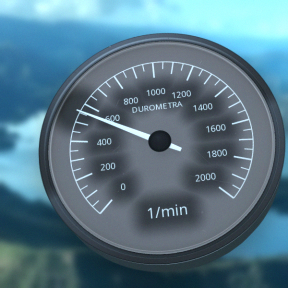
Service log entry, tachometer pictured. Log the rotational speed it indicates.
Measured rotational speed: 550 rpm
